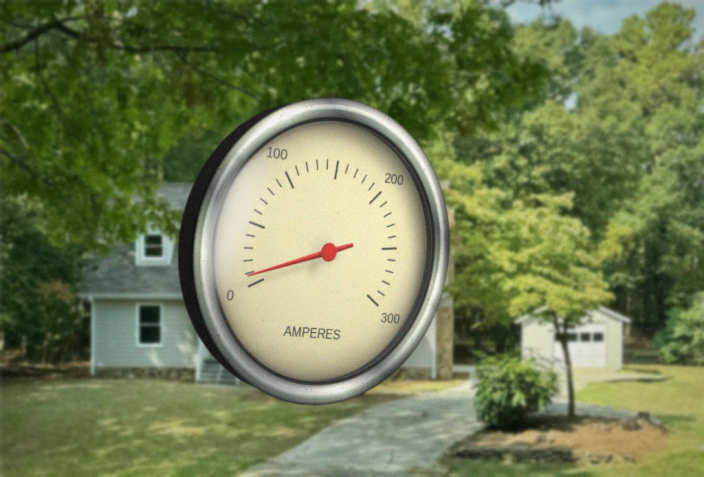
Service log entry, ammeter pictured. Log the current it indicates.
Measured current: 10 A
